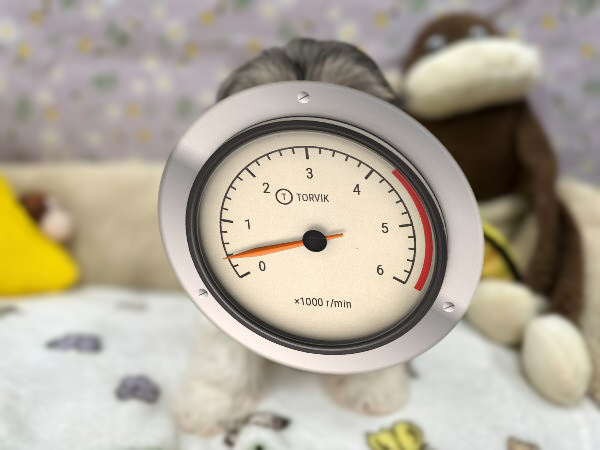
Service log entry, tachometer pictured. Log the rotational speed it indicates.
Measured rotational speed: 400 rpm
